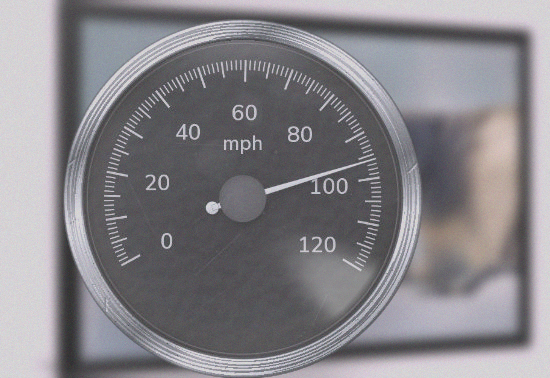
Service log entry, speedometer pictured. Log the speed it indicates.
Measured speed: 96 mph
